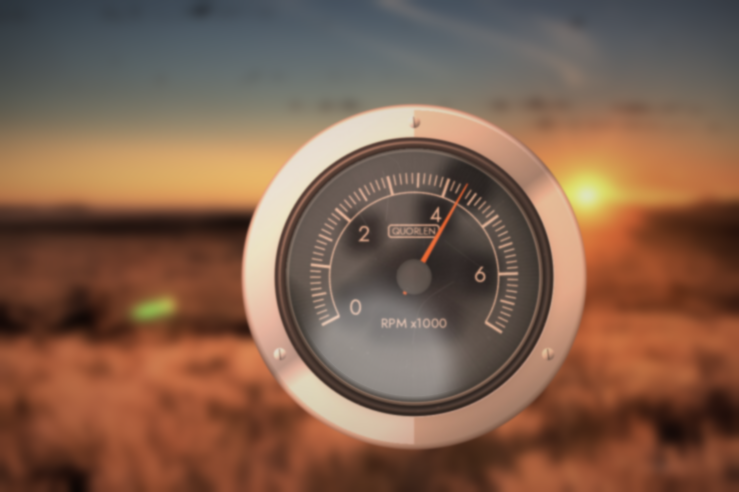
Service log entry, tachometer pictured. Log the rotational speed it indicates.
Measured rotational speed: 4300 rpm
